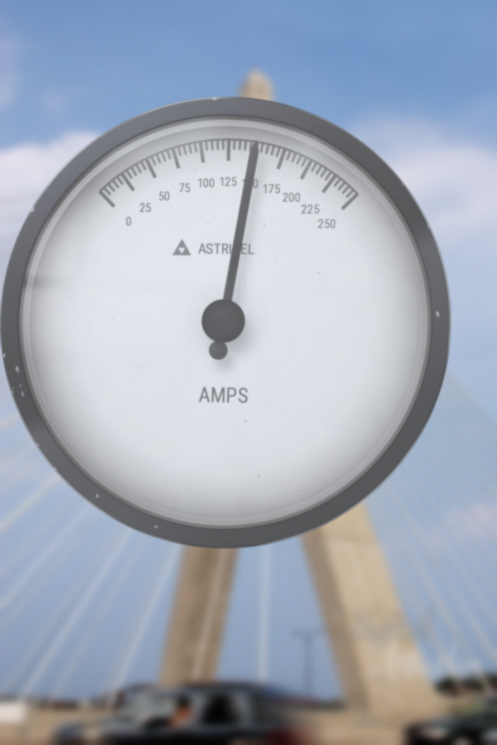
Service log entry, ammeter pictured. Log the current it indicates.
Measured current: 150 A
